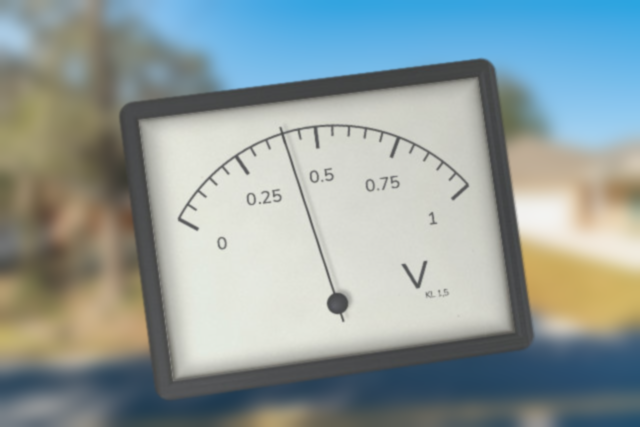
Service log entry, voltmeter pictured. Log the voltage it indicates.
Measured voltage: 0.4 V
